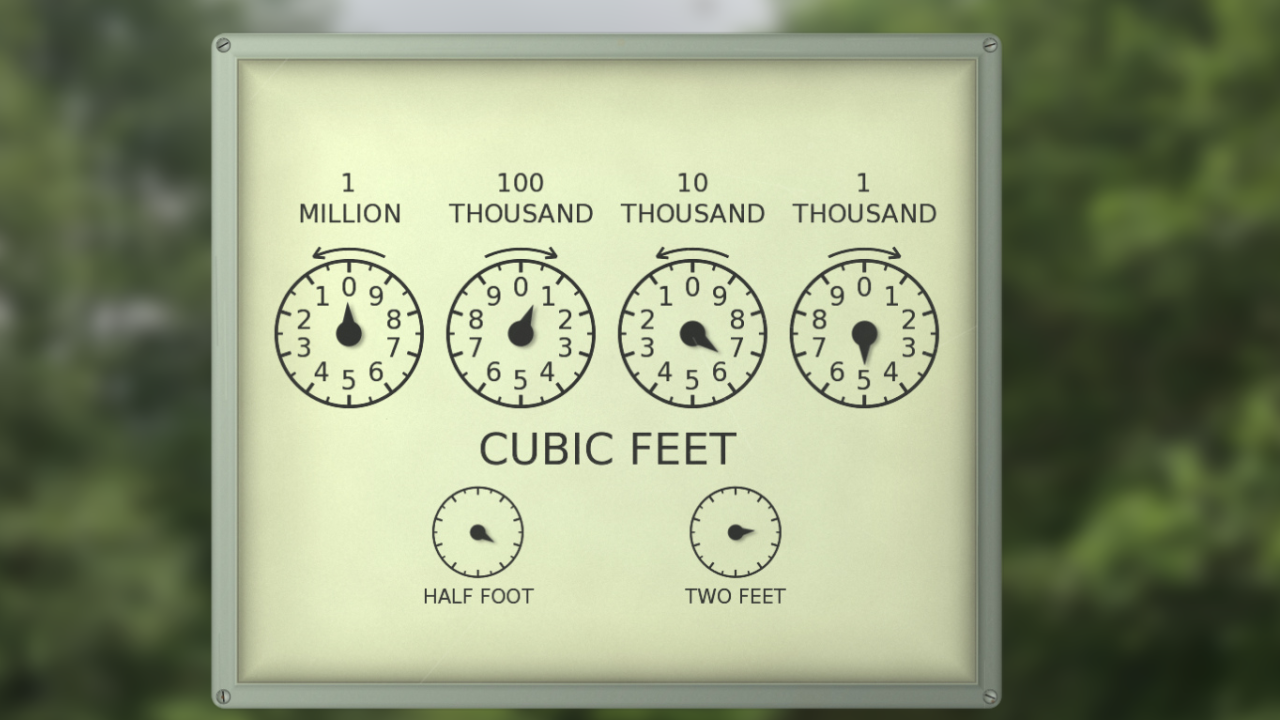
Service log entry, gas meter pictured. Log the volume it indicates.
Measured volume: 6500 ft³
